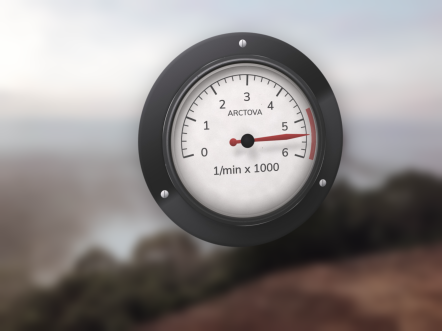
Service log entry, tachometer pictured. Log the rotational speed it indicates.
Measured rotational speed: 5400 rpm
